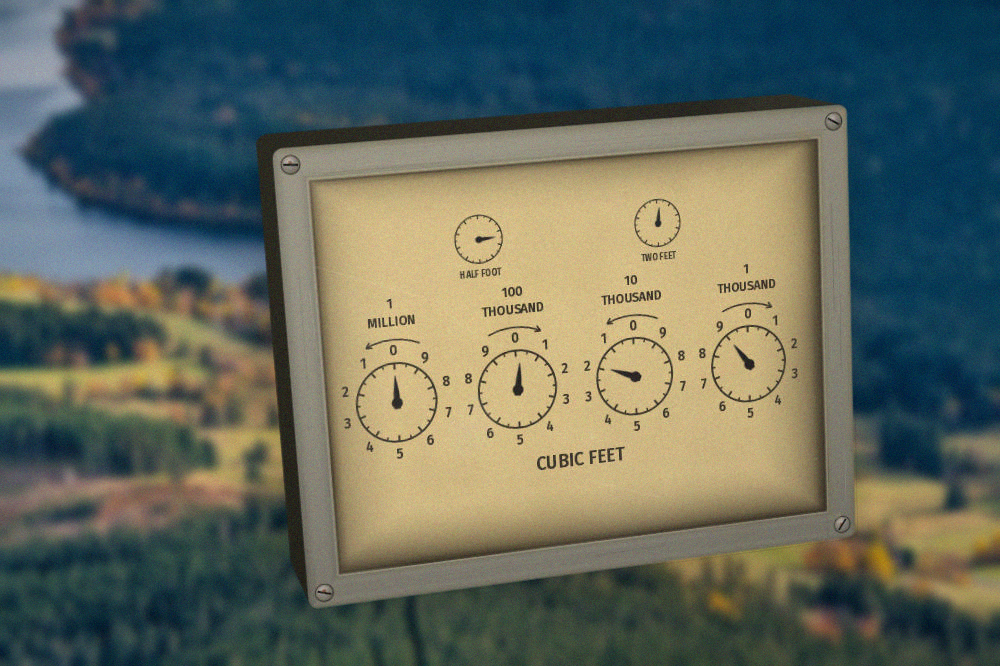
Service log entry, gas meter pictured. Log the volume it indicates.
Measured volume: 1900 ft³
